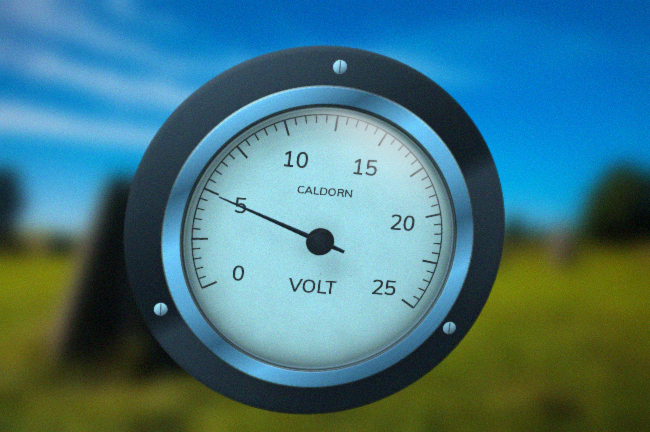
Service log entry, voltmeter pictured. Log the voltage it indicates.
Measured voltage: 5 V
